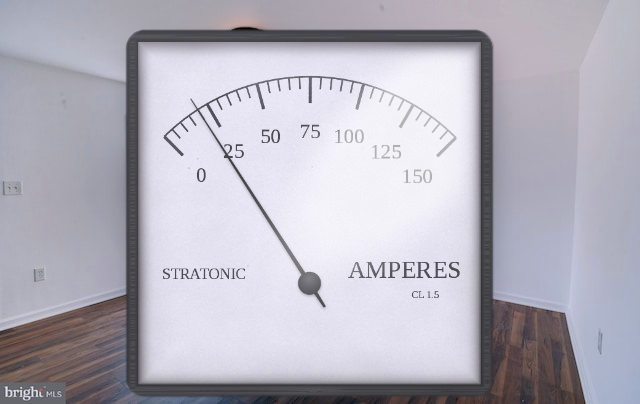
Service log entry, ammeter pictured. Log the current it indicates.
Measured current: 20 A
